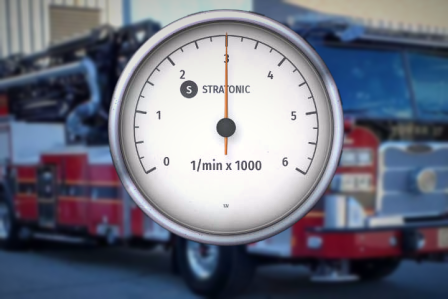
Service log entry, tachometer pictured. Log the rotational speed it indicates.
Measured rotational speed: 3000 rpm
